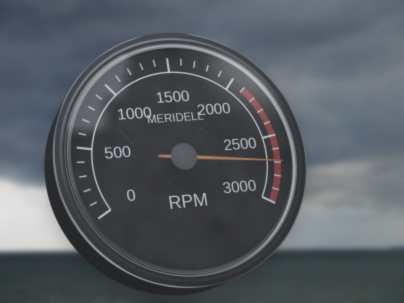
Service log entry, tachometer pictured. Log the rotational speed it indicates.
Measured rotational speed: 2700 rpm
